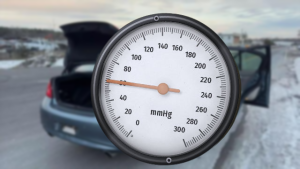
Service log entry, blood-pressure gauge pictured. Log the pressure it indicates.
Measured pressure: 60 mmHg
